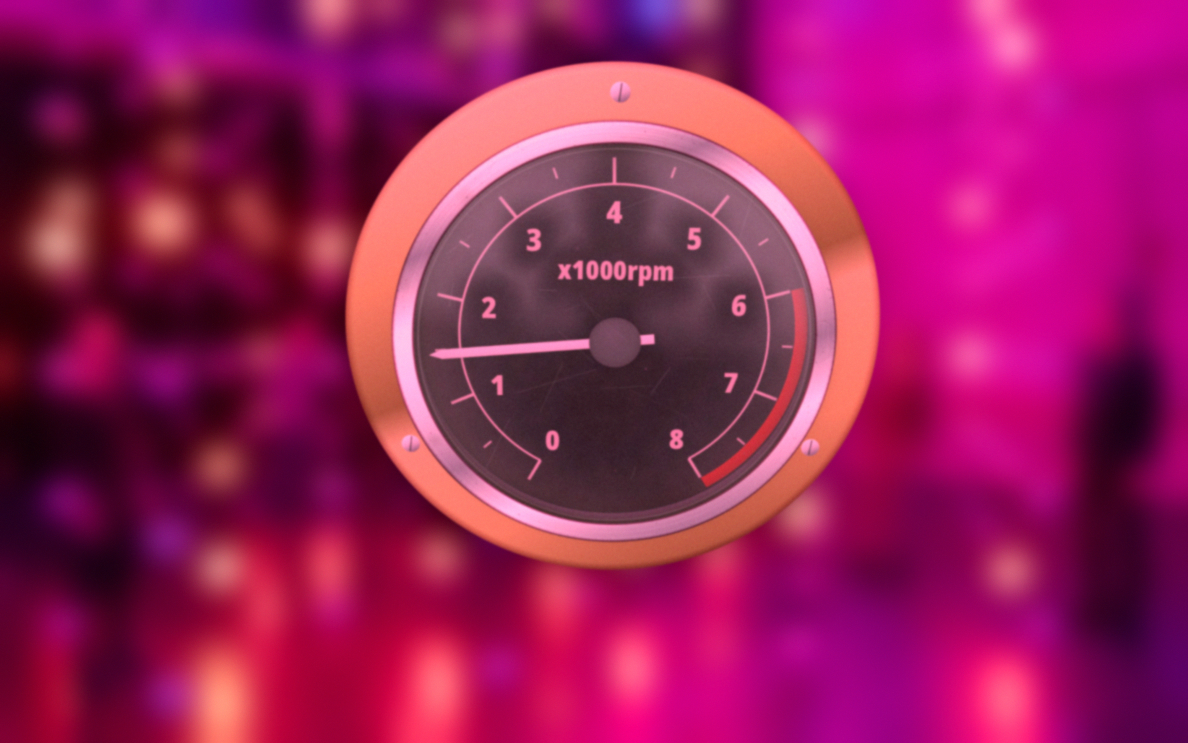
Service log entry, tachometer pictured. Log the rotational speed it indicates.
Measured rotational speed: 1500 rpm
